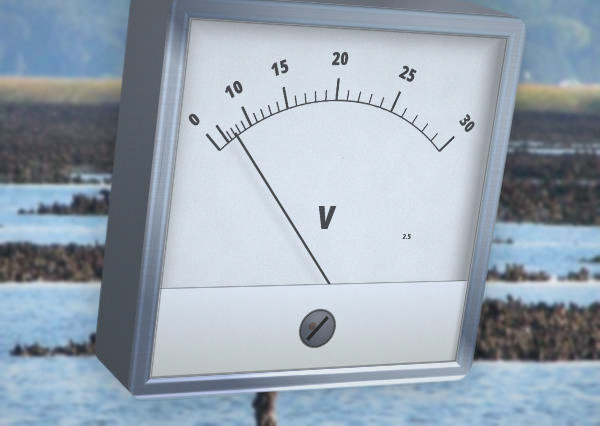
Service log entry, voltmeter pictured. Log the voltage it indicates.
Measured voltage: 7 V
